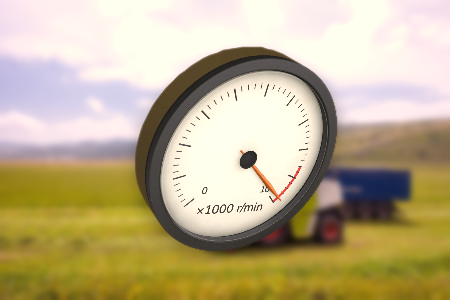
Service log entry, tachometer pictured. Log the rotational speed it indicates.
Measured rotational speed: 9800 rpm
